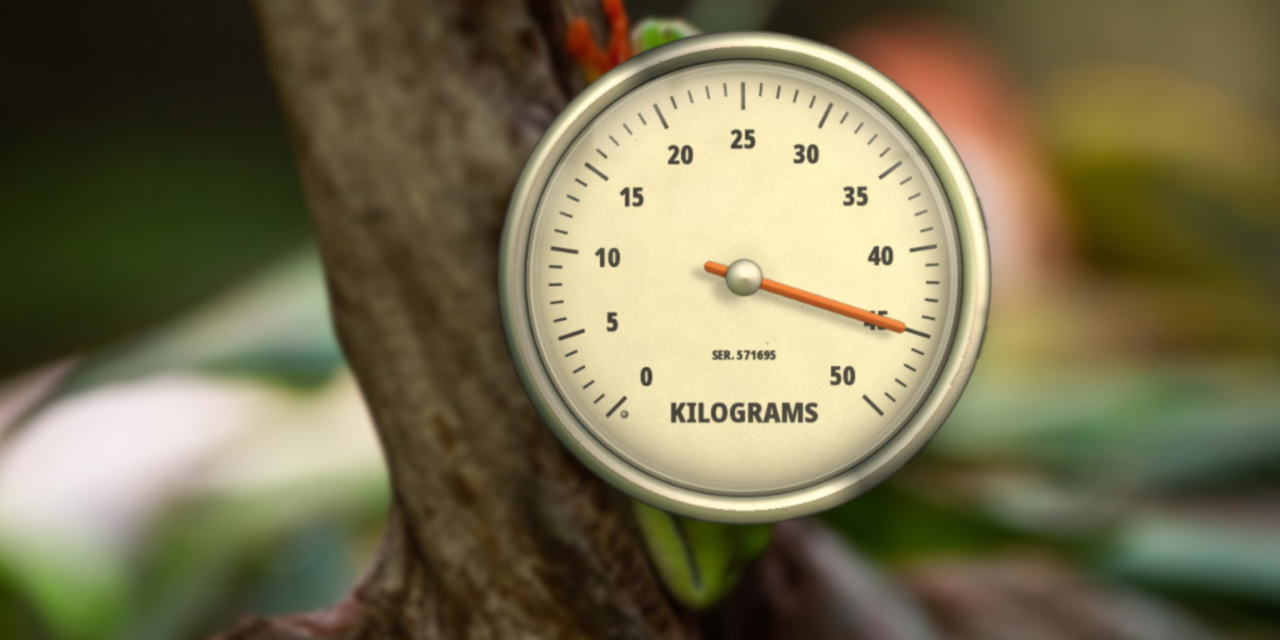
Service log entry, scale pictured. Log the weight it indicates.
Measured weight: 45 kg
